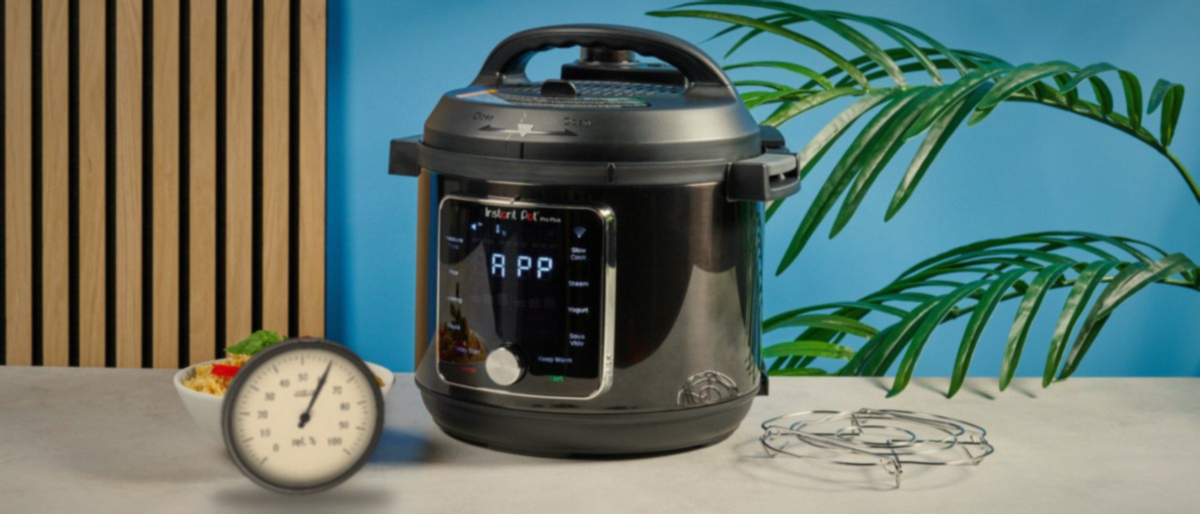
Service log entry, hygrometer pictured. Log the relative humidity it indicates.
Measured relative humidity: 60 %
